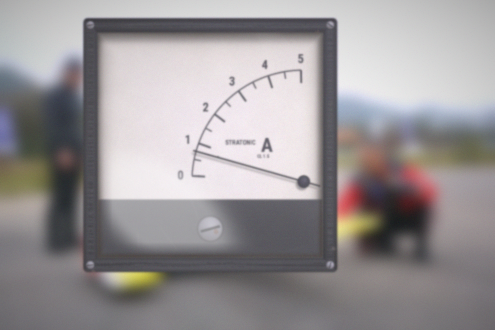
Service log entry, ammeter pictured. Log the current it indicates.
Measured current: 0.75 A
